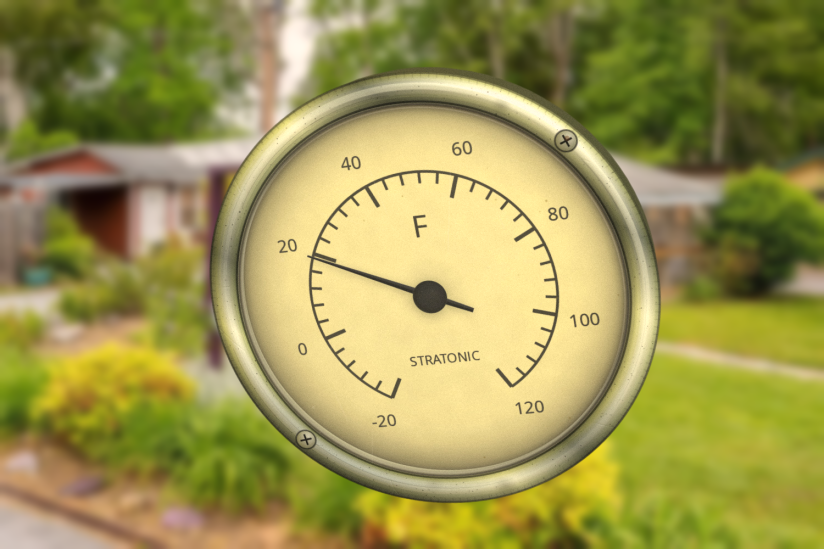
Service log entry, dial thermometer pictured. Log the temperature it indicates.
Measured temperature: 20 °F
